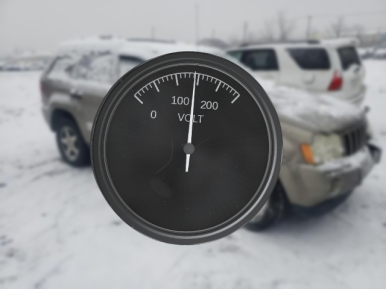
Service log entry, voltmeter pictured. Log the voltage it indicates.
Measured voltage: 140 V
